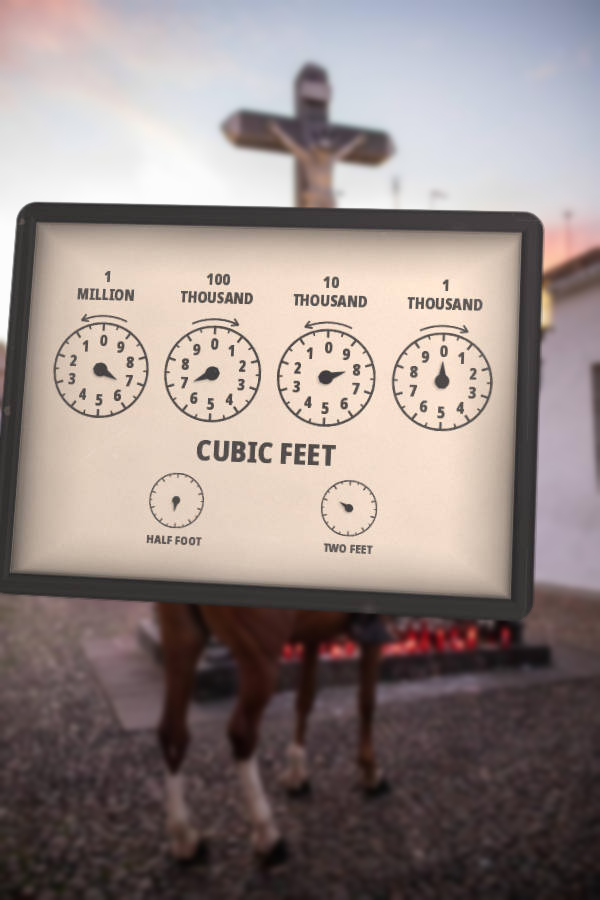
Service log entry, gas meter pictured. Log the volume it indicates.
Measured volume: 668000 ft³
